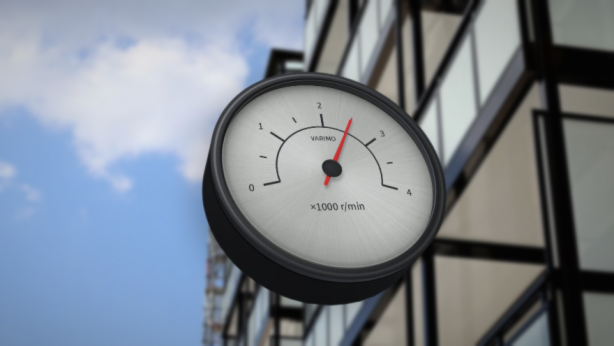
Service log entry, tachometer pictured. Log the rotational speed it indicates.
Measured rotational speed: 2500 rpm
